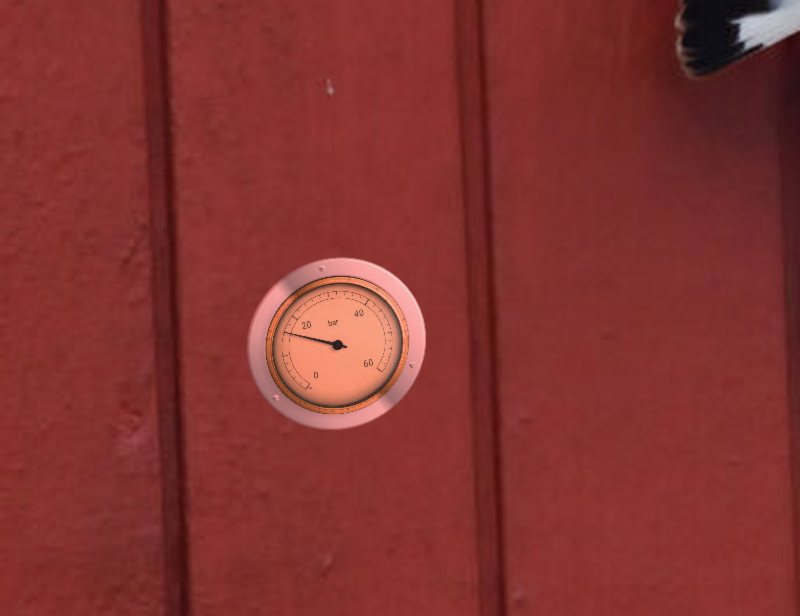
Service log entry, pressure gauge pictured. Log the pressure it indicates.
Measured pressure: 16 bar
